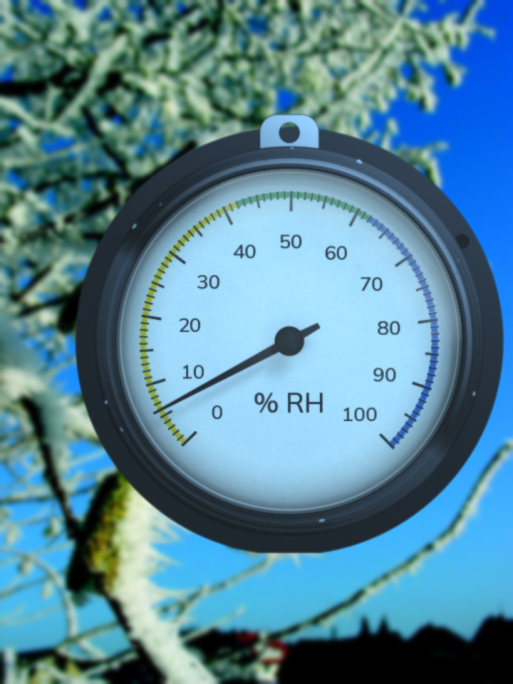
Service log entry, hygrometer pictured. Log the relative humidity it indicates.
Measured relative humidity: 6 %
